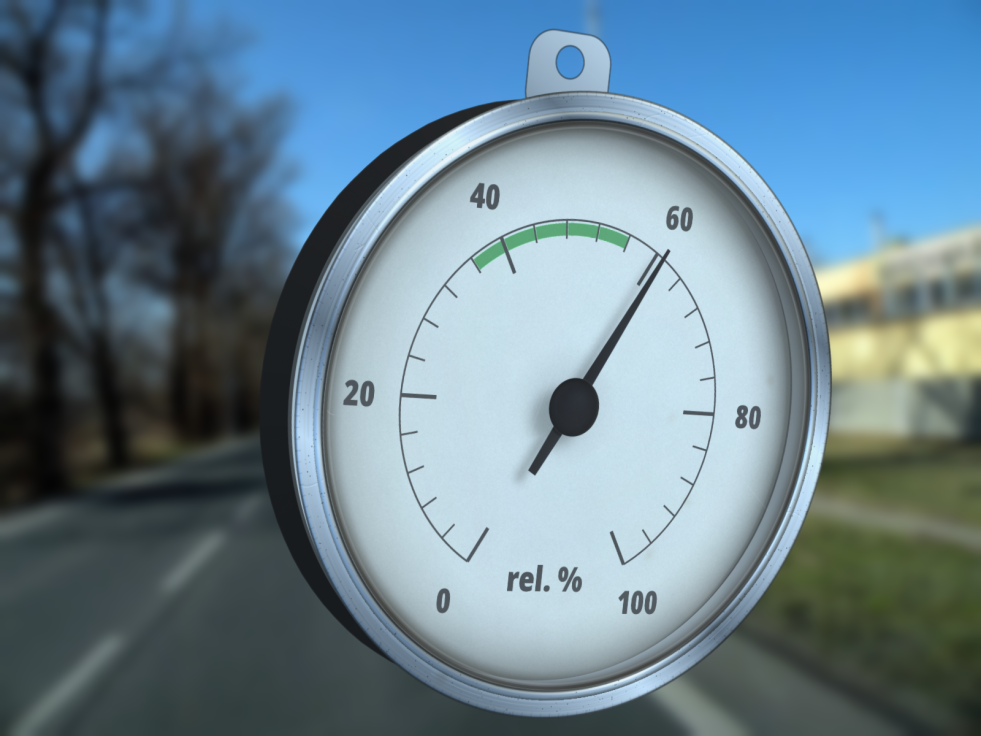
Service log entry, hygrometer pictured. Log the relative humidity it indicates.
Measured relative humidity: 60 %
